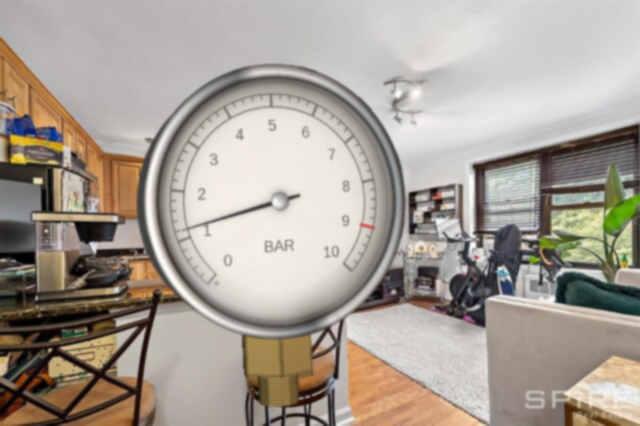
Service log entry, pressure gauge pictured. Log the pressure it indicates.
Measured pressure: 1.2 bar
